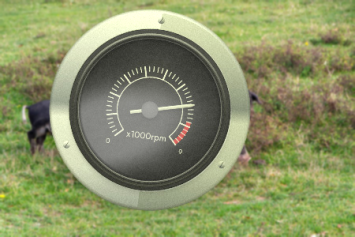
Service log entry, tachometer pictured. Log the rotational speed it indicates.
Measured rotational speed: 7000 rpm
